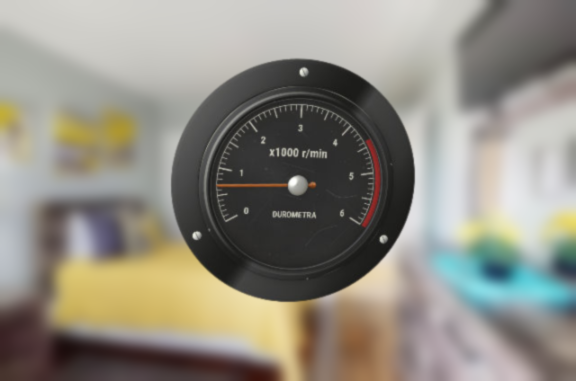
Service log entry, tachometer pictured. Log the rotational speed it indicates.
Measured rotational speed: 700 rpm
